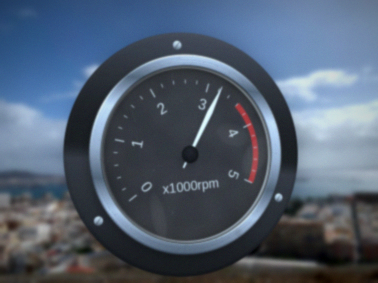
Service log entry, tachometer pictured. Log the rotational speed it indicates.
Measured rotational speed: 3200 rpm
